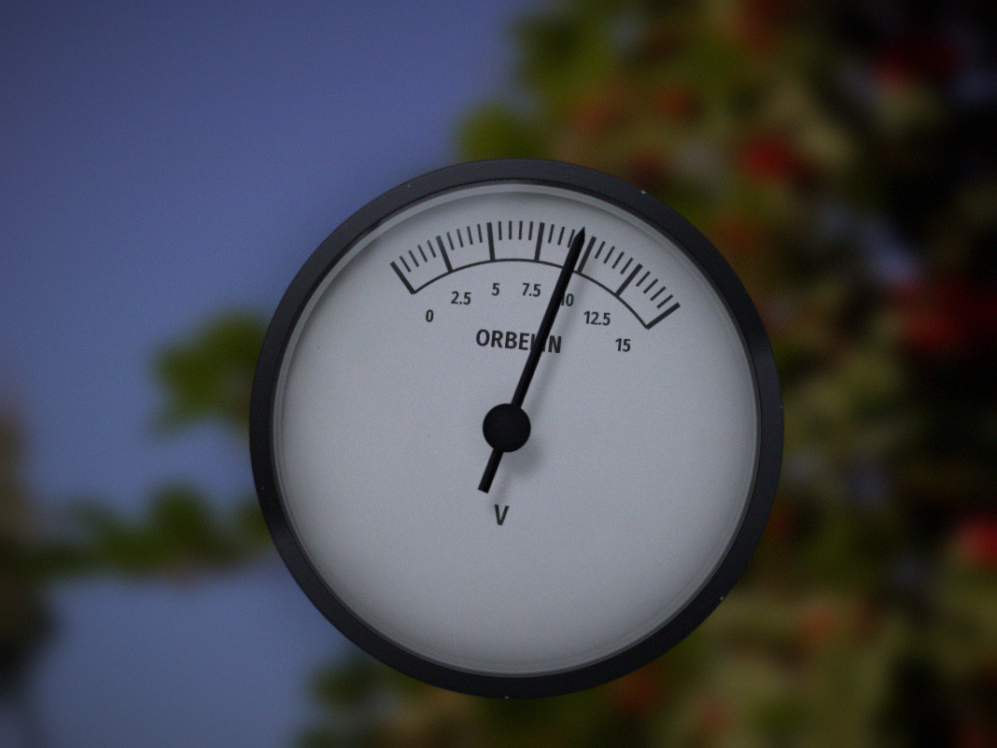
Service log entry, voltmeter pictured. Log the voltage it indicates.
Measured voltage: 9.5 V
